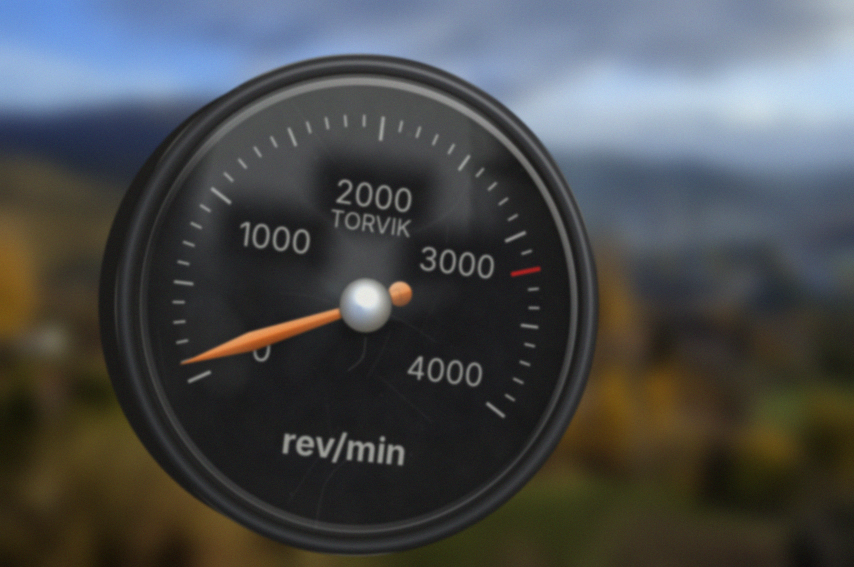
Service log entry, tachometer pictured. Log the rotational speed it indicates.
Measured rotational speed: 100 rpm
